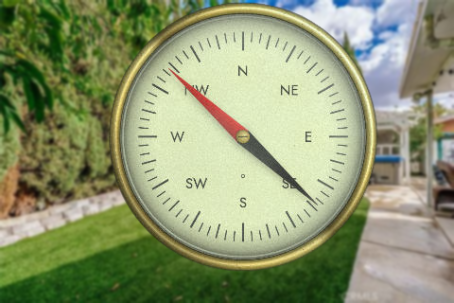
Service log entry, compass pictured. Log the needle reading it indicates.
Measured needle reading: 312.5 °
